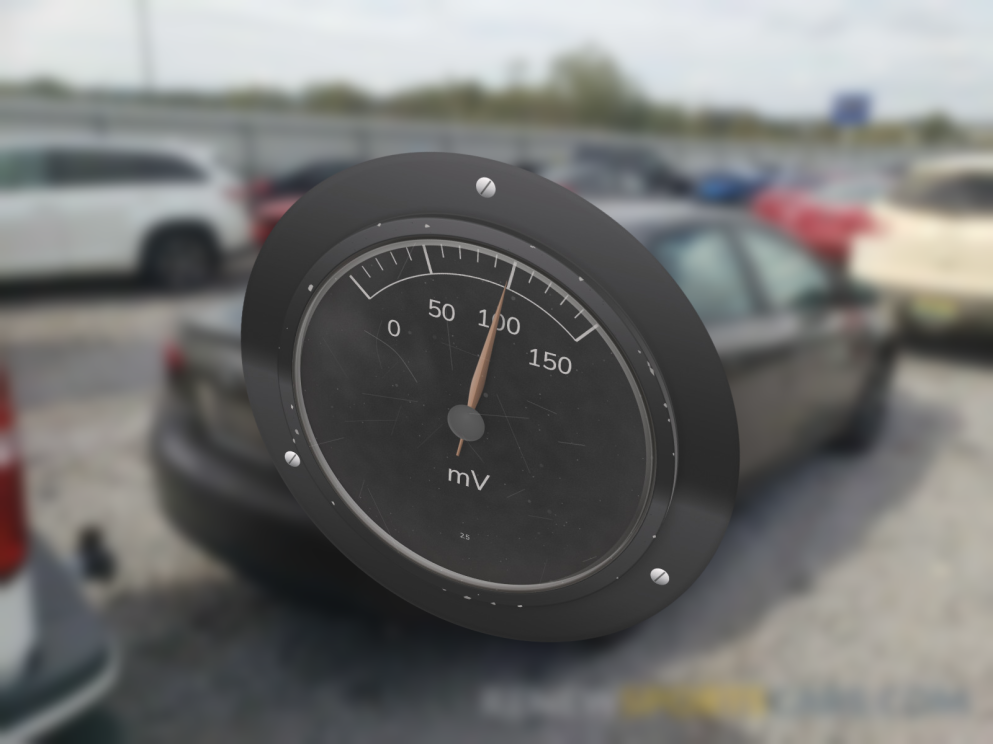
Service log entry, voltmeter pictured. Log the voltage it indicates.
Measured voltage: 100 mV
